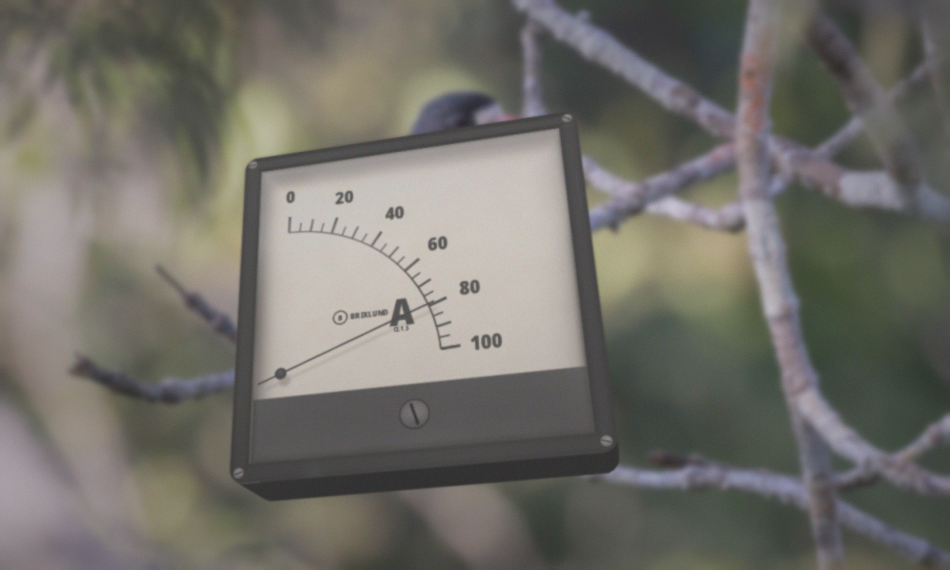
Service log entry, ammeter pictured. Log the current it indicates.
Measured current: 80 A
